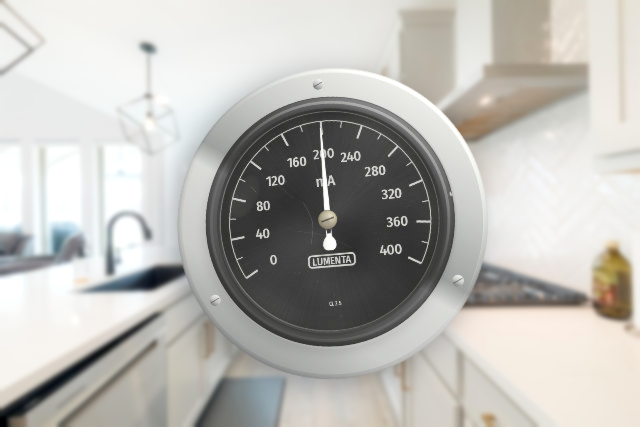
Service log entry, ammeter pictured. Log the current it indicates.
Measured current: 200 mA
